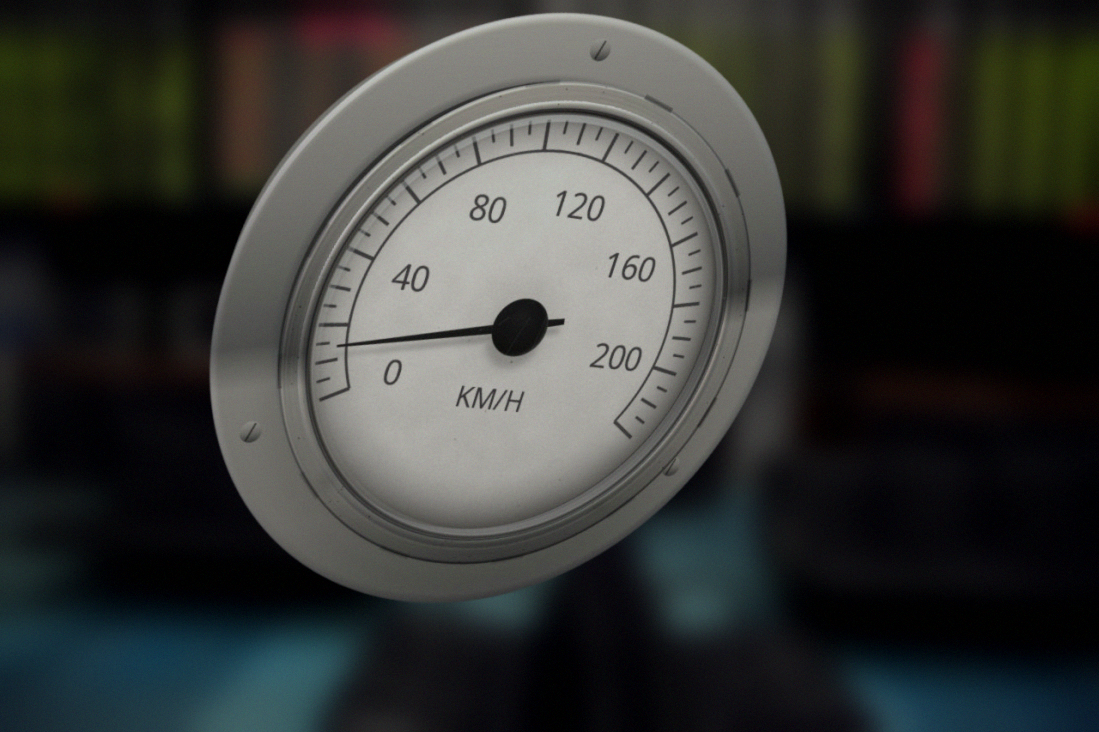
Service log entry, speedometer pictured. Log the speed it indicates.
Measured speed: 15 km/h
